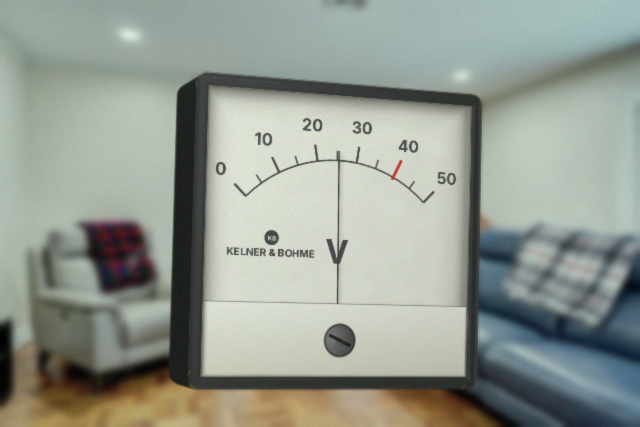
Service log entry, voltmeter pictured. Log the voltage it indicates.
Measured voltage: 25 V
